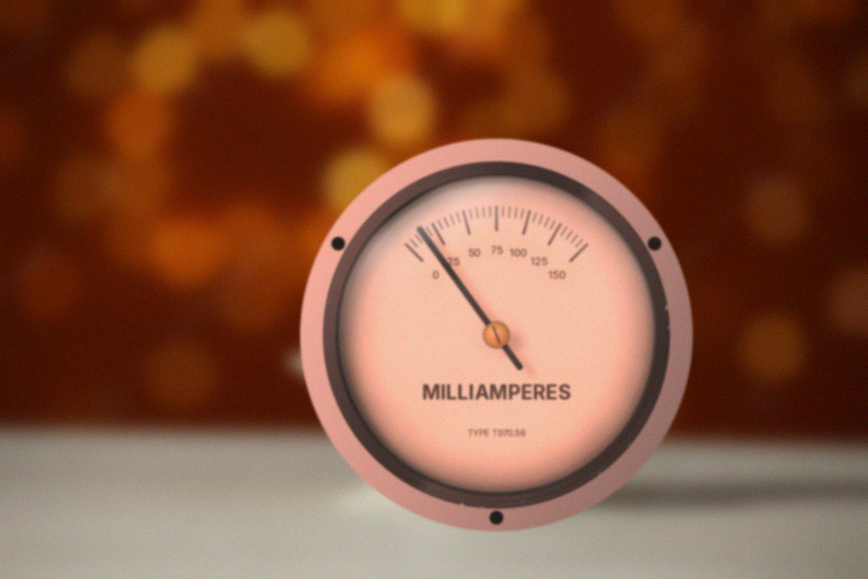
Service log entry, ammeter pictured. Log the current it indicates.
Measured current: 15 mA
